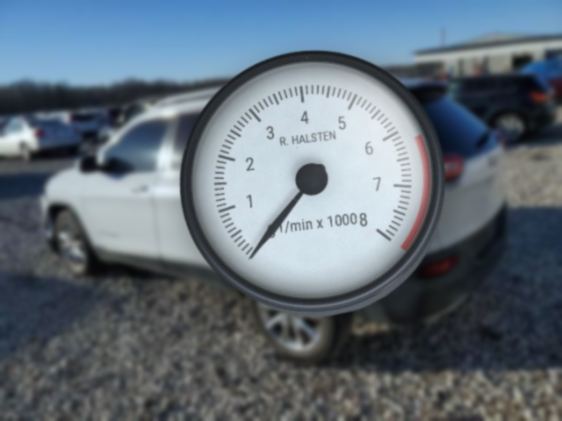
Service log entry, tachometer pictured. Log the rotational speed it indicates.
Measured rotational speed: 0 rpm
